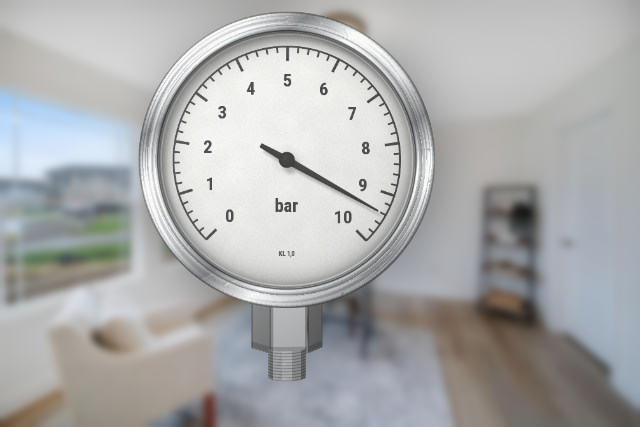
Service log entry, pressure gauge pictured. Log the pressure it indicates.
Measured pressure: 9.4 bar
